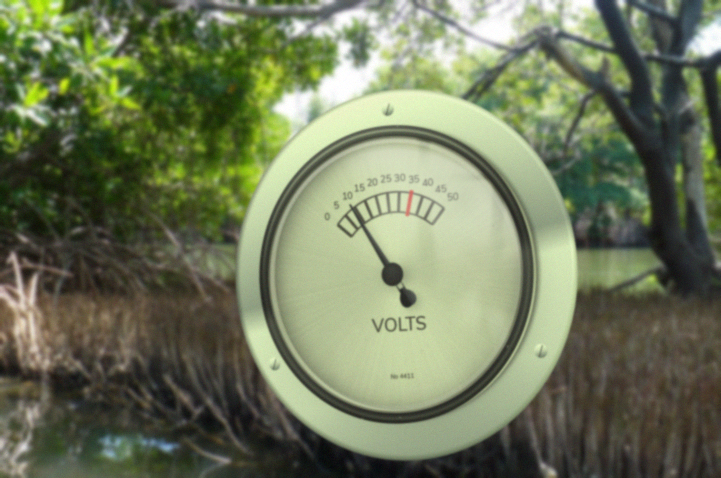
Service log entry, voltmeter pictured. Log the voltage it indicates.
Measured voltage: 10 V
